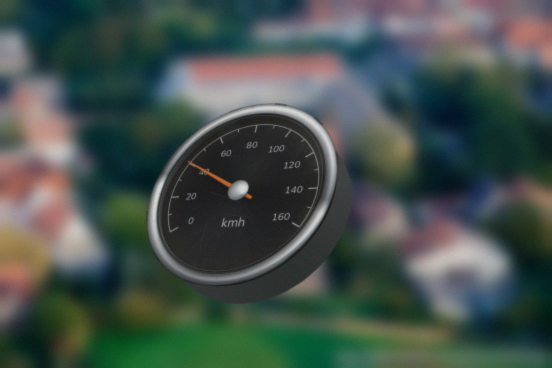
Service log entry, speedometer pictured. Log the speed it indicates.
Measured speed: 40 km/h
